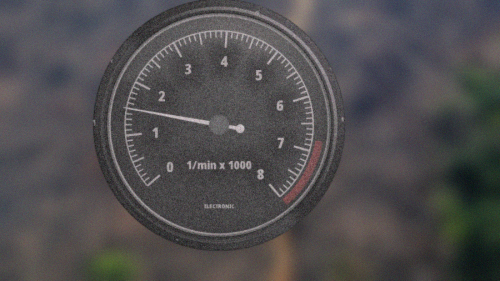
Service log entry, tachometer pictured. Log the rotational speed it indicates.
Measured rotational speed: 1500 rpm
